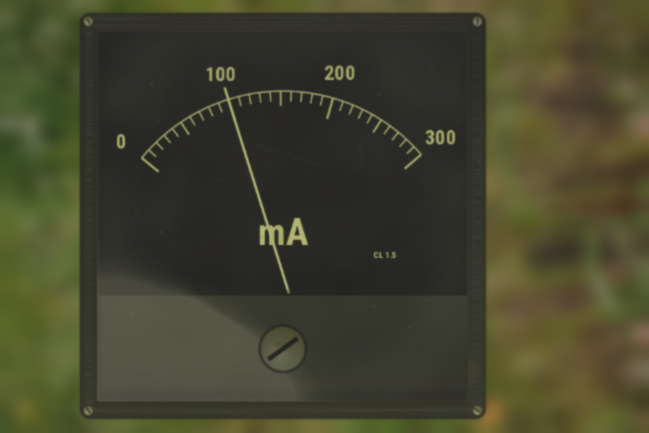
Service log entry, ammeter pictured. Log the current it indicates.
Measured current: 100 mA
